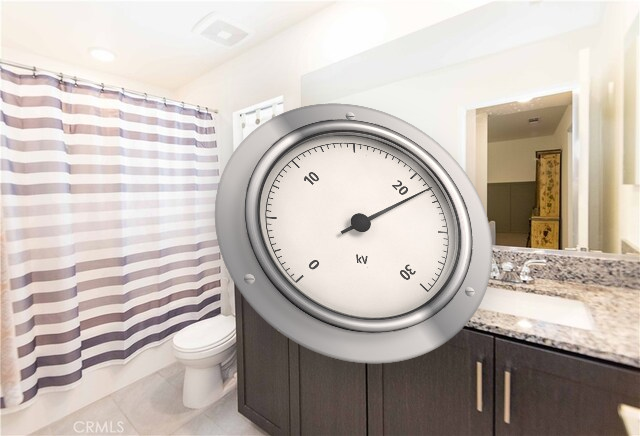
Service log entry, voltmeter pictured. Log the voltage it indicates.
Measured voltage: 21.5 kV
